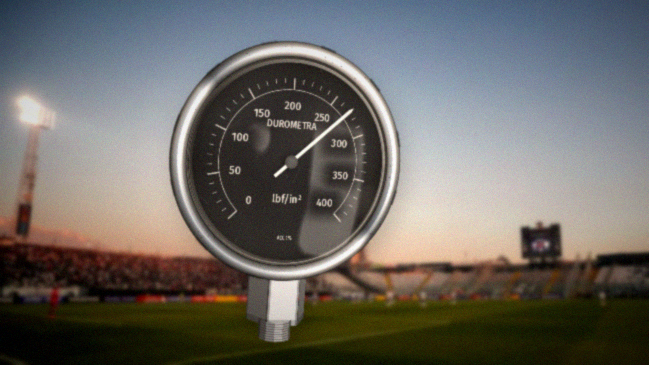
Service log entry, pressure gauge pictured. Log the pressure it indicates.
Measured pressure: 270 psi
